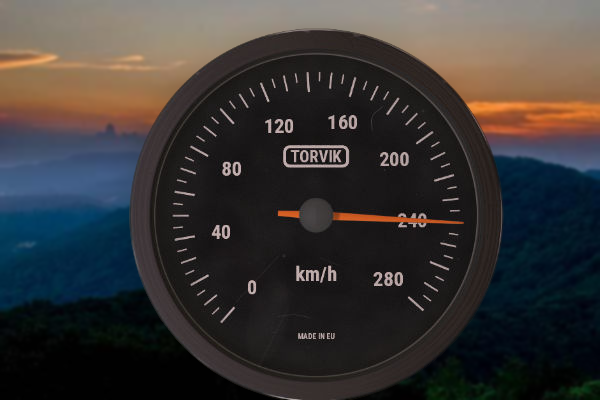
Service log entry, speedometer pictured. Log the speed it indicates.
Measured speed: 240 km/h
